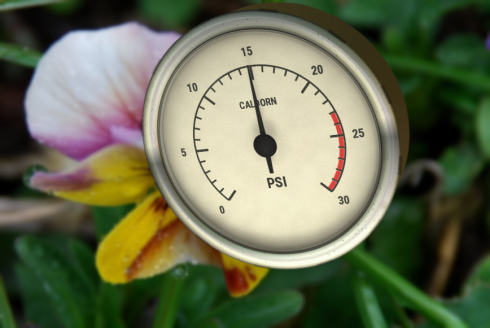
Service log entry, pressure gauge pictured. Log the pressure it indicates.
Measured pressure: 15 psi
